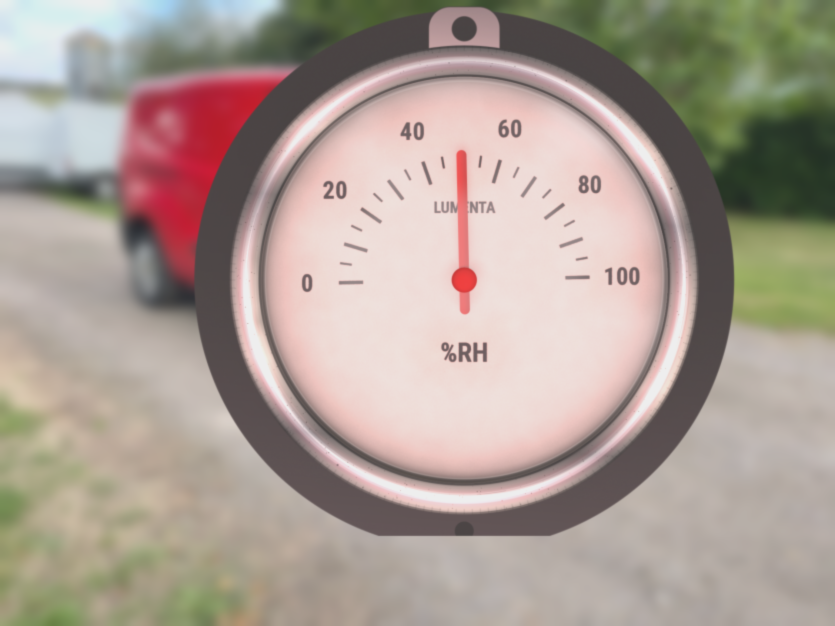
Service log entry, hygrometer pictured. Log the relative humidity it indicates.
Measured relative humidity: 50 %
